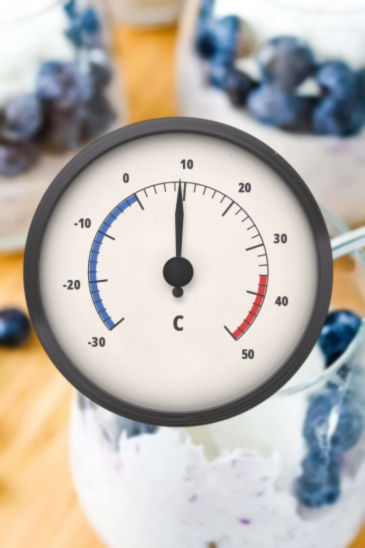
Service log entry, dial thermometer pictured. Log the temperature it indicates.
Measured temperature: 9 °C
